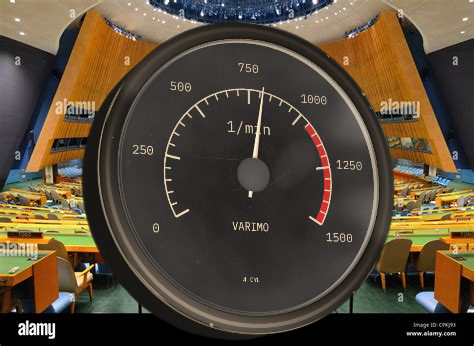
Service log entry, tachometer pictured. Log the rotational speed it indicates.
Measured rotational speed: 800 rpm
